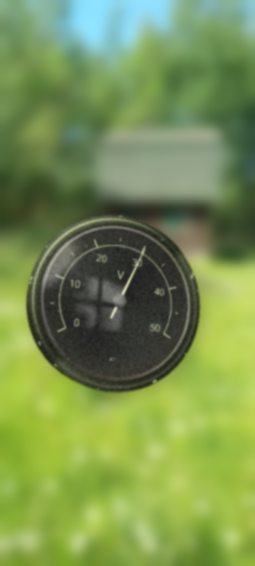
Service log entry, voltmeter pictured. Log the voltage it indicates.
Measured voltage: 30 V
